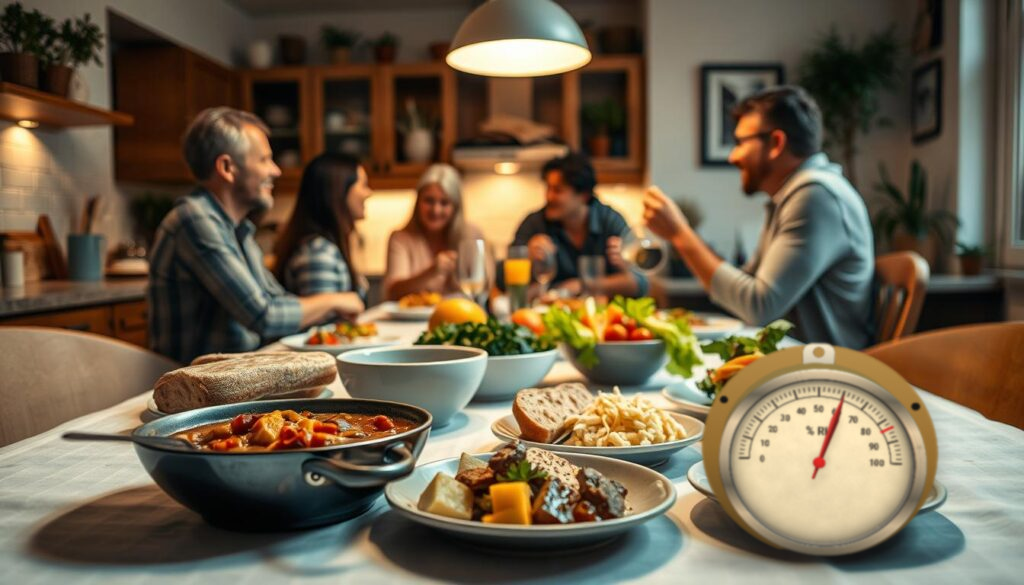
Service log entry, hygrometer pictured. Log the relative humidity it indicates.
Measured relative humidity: 60 %
